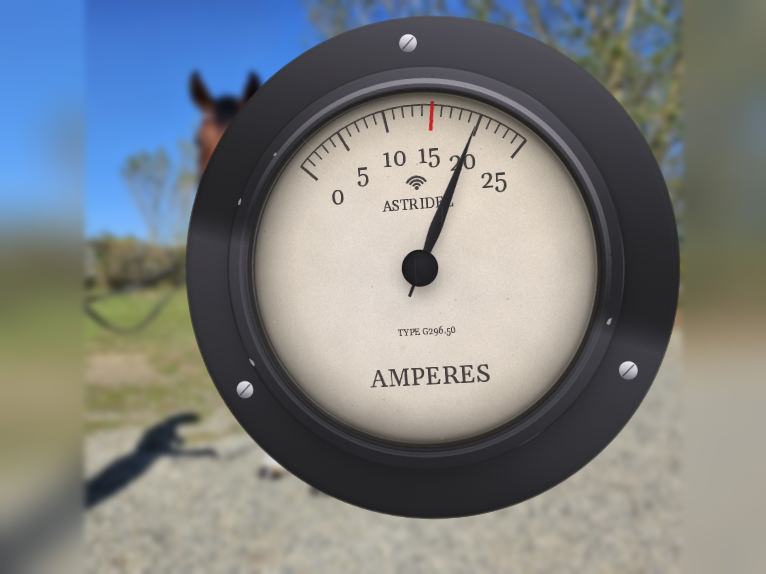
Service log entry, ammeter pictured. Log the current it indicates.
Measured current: 20 A
